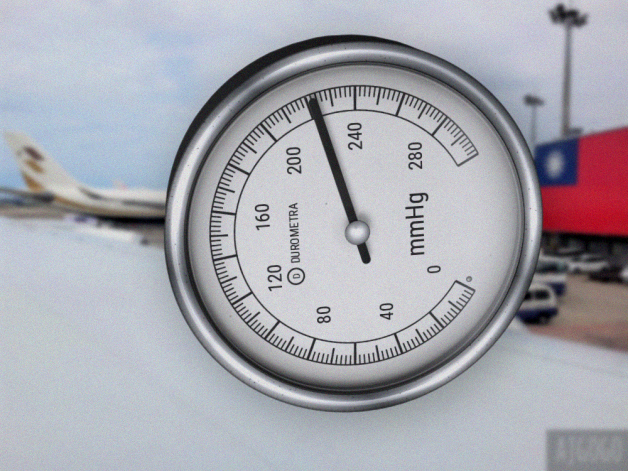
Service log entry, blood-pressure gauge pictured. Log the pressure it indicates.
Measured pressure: 222 mmHg
